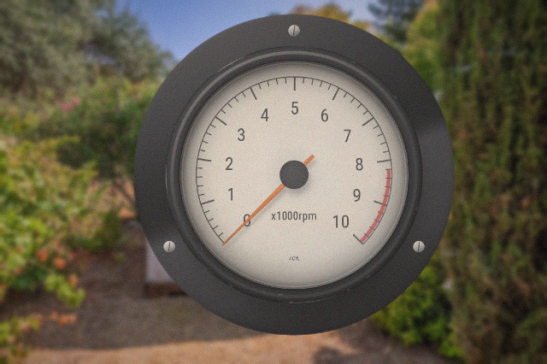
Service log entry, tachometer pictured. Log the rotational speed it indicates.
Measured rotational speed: 0 rpm
